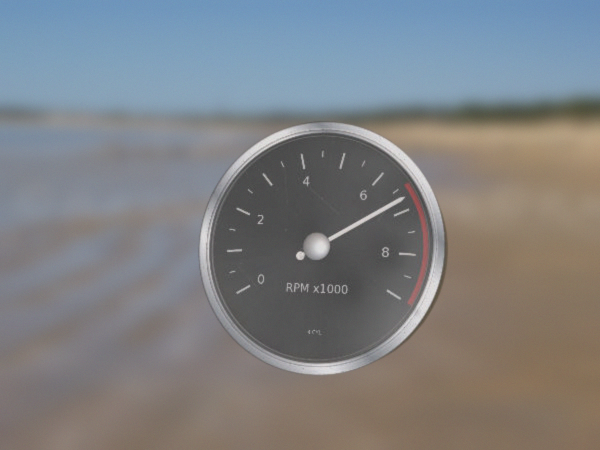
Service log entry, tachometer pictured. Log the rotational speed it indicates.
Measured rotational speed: 6750 rpm
